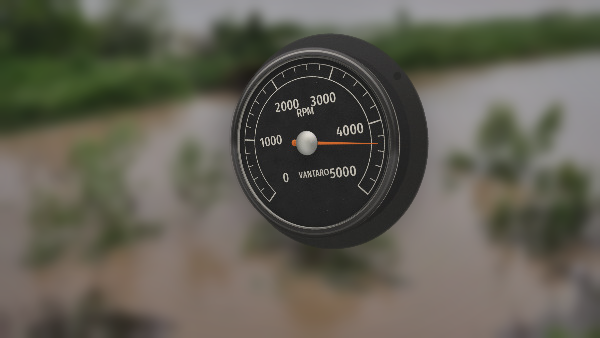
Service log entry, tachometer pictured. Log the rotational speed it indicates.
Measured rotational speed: 4300 rpm
